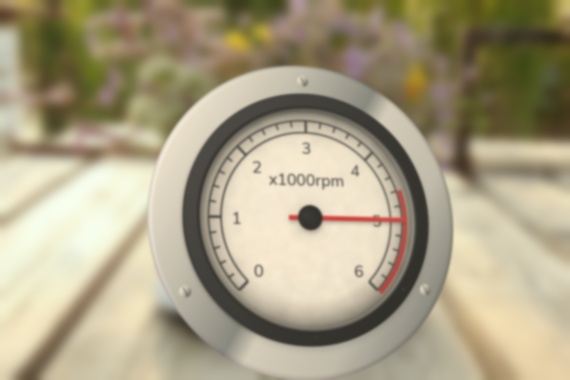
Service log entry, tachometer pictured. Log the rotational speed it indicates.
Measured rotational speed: 5000 rpm
